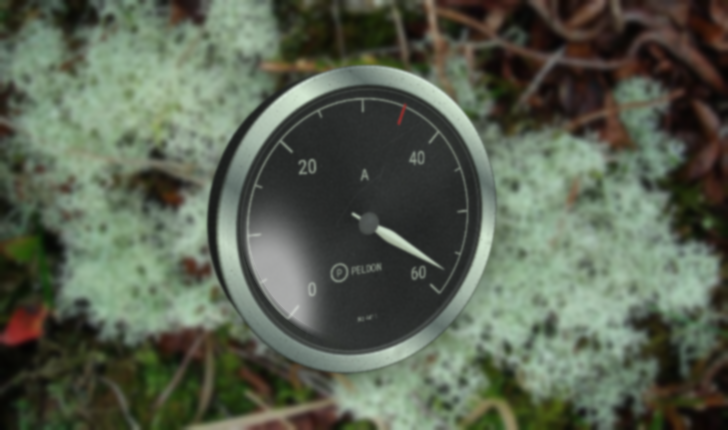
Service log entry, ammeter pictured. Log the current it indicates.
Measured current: 57.5 A
